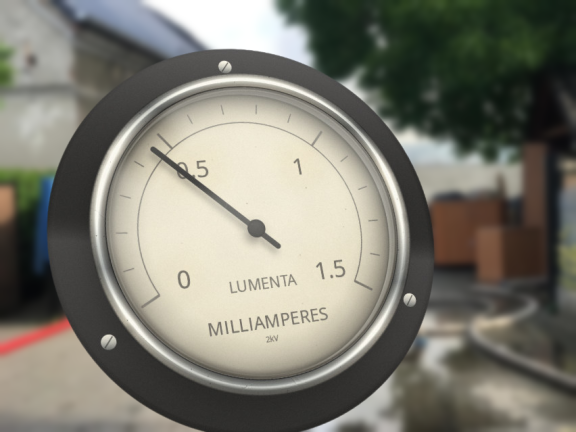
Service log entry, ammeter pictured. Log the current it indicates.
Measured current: 0.45 mA
